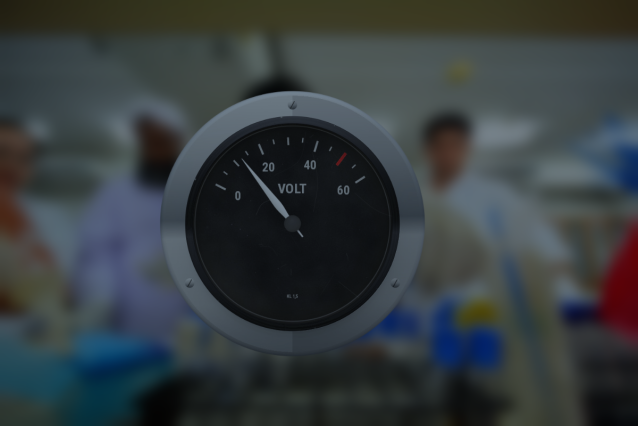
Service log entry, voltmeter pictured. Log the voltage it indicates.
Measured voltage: 12.5 V
